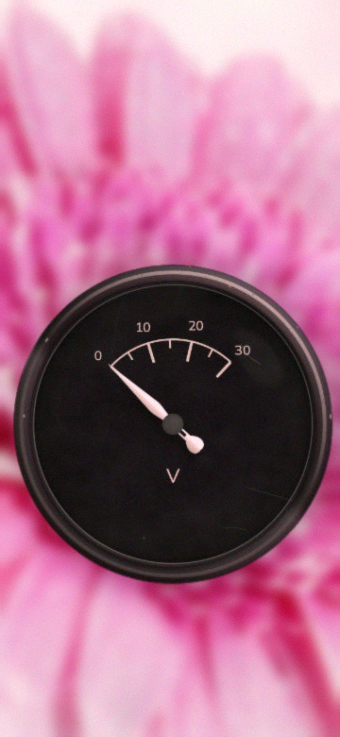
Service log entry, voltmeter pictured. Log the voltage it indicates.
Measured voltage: 0 V
